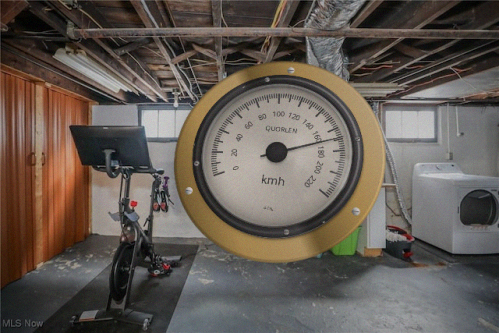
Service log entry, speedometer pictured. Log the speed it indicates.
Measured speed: 170 km/h
